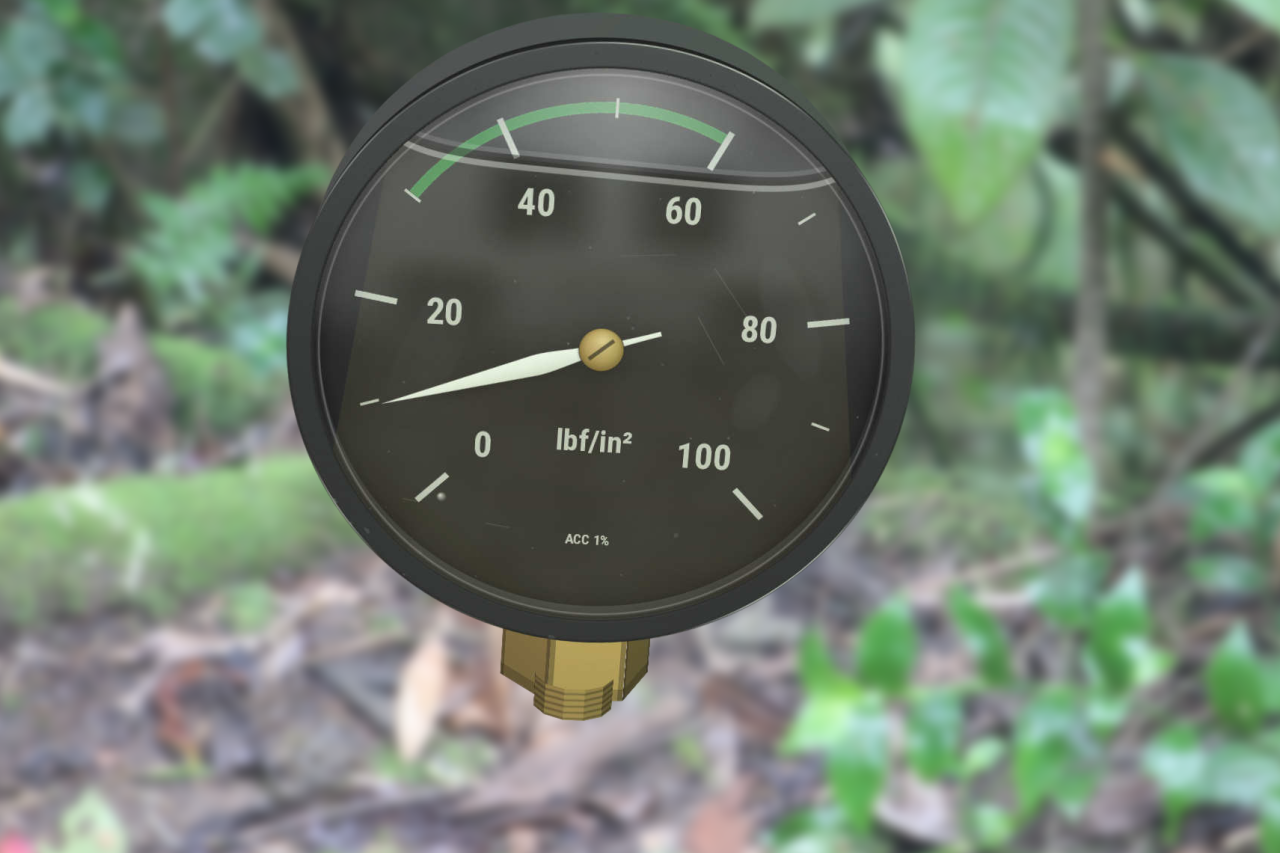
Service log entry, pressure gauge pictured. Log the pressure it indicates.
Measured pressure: 10 psi
